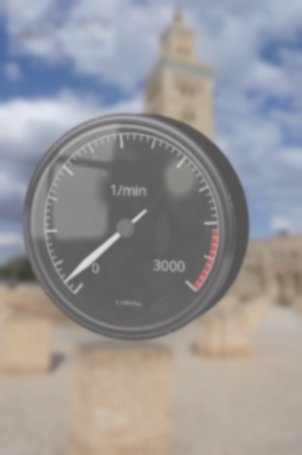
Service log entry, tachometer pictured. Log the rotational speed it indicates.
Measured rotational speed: 100 rpm
